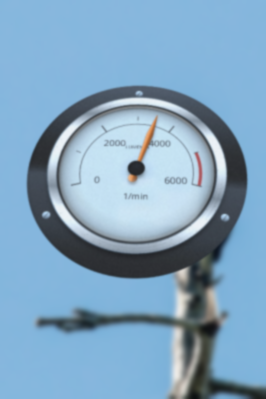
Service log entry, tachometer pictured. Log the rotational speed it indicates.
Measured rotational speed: 3500 rpm
